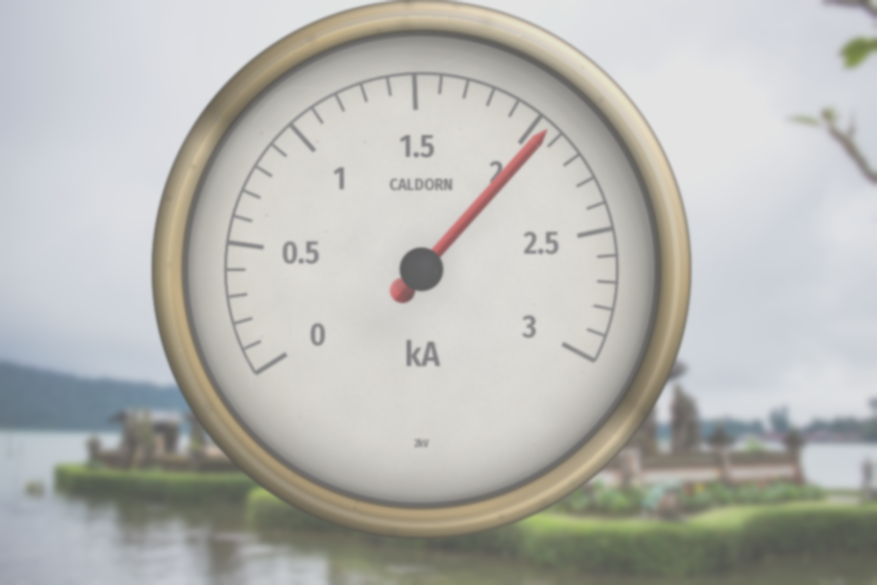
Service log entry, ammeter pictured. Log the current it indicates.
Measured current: 2.05 kA
